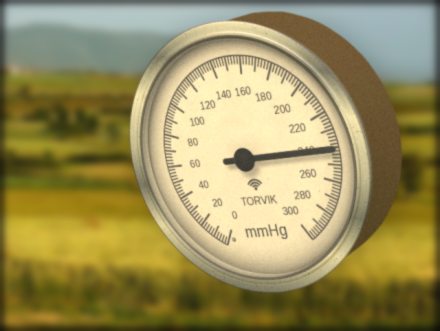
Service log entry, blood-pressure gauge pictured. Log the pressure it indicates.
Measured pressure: 240 mmHg
